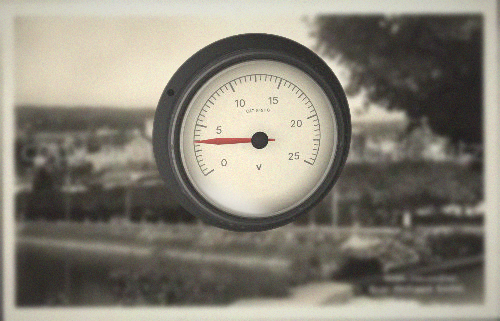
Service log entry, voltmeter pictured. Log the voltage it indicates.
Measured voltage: 3.5 V
